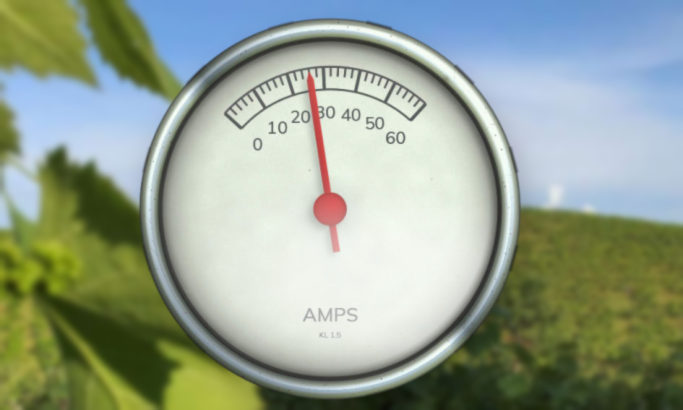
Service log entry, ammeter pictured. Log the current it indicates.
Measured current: 26 A
